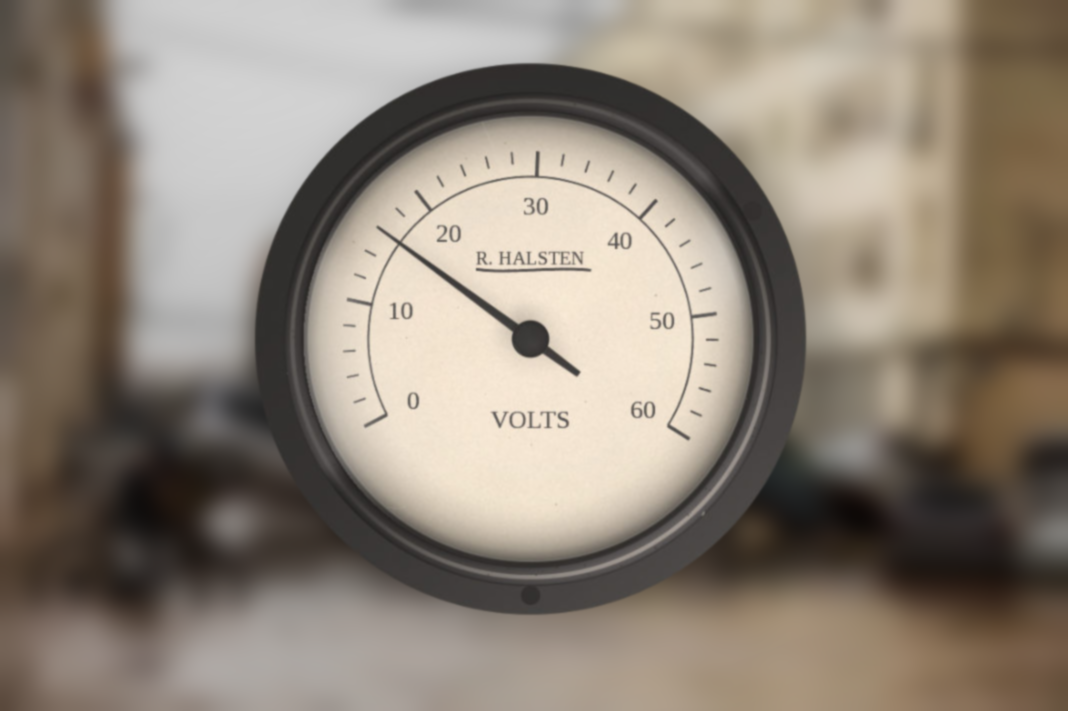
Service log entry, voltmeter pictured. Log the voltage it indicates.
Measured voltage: 16 V
